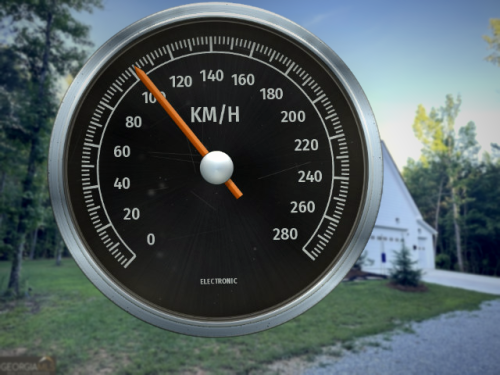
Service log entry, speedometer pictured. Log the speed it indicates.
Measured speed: 102 km/h
